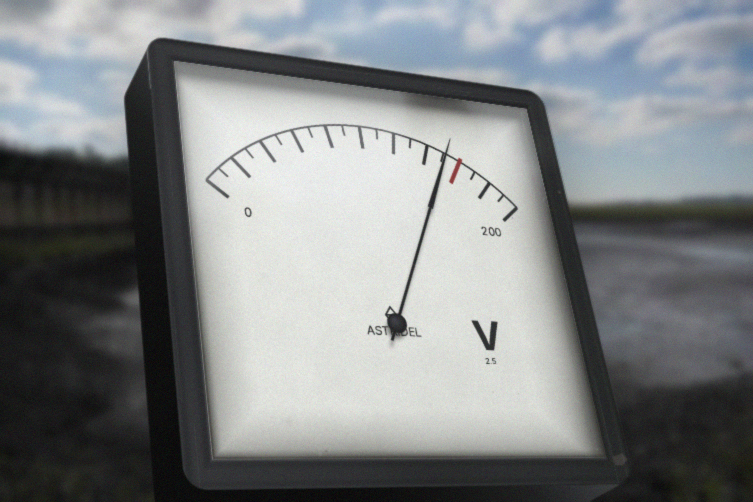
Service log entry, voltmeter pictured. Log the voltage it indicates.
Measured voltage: 150 V
